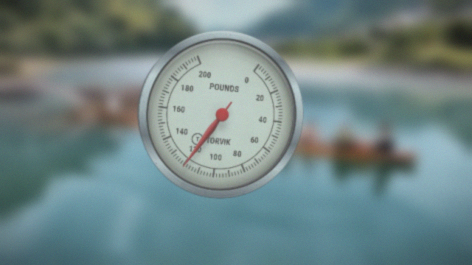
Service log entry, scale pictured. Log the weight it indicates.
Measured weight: 120 lb
